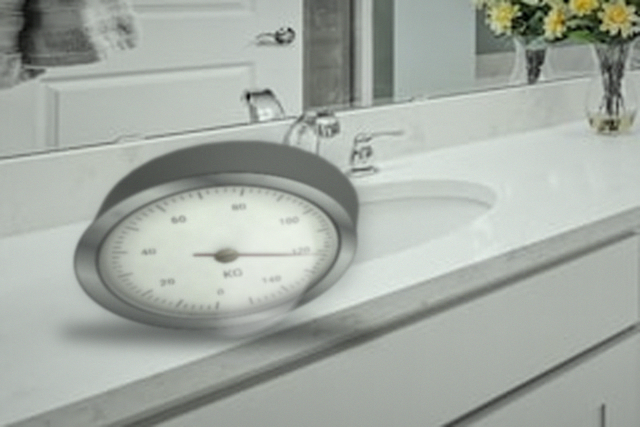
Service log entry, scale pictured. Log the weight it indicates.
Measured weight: 120 kg
